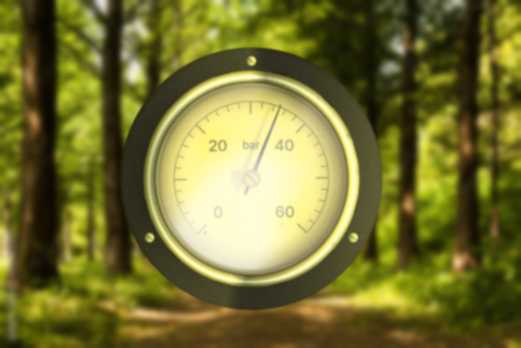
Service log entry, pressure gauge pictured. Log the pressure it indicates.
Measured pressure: 35 bar
